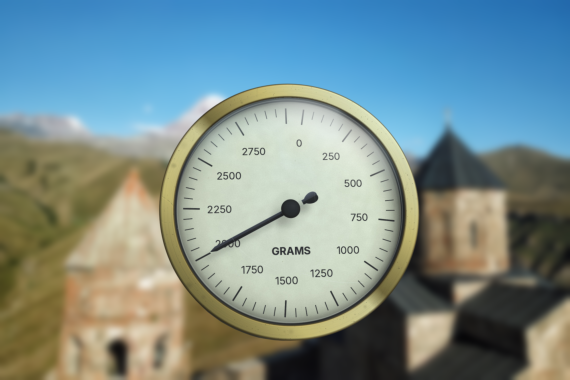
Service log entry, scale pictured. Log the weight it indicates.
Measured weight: 2000 g
